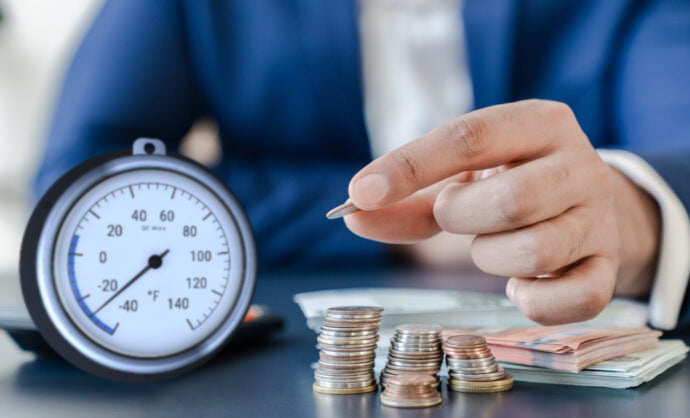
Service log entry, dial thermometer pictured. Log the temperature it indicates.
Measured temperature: -28 °F
